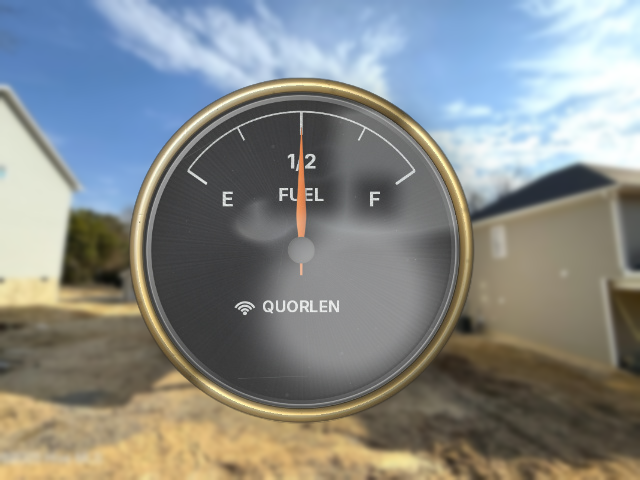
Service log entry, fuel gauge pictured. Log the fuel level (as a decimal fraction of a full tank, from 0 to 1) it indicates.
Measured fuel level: 0.5
